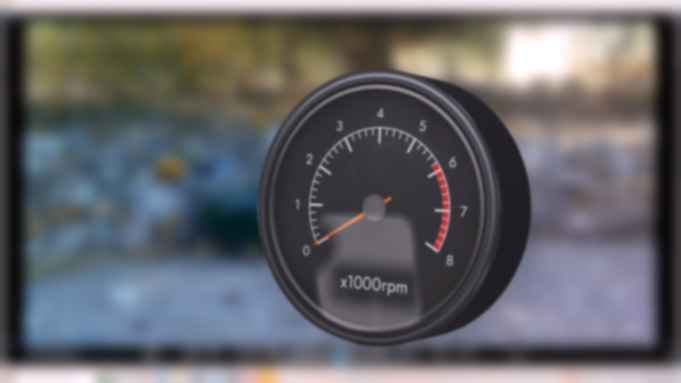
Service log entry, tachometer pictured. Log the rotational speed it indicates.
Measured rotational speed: 0 rpm
